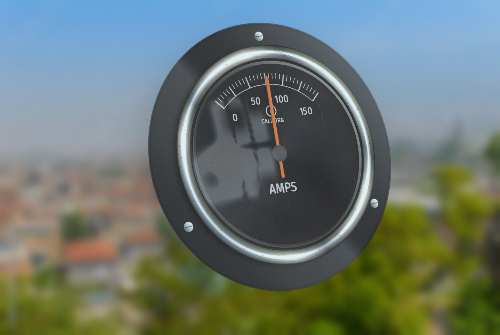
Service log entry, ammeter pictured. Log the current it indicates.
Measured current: 75 A
